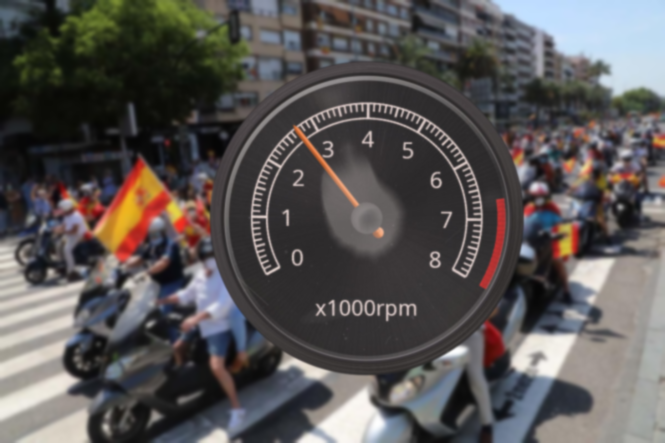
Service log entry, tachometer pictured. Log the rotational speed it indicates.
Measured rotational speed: 2700 rpm
